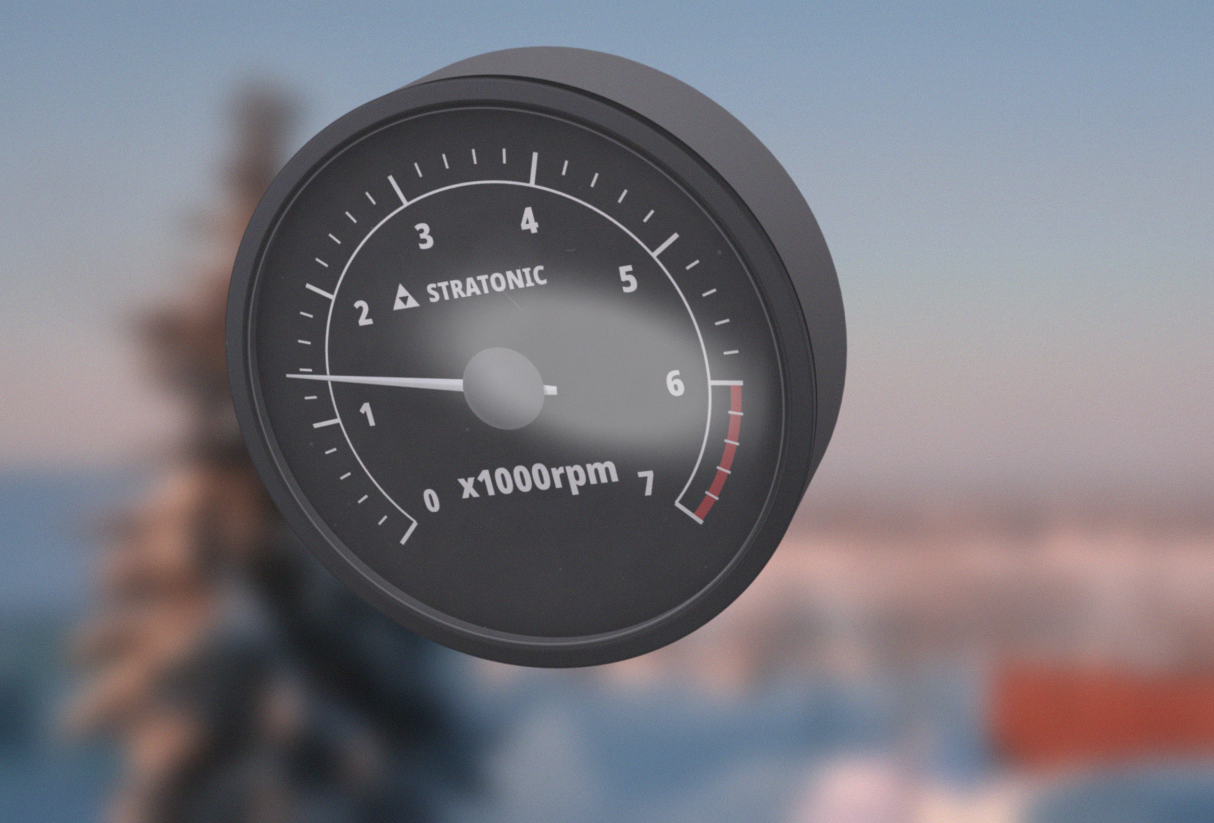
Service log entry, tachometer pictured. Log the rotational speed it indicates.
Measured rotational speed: 1400 rpm
